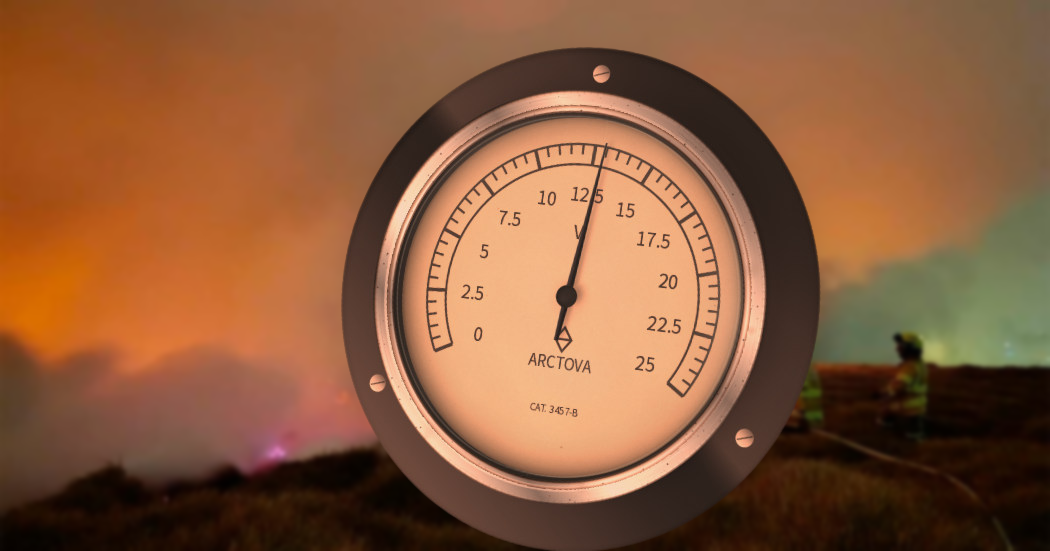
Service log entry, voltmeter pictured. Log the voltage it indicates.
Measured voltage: 13 V
